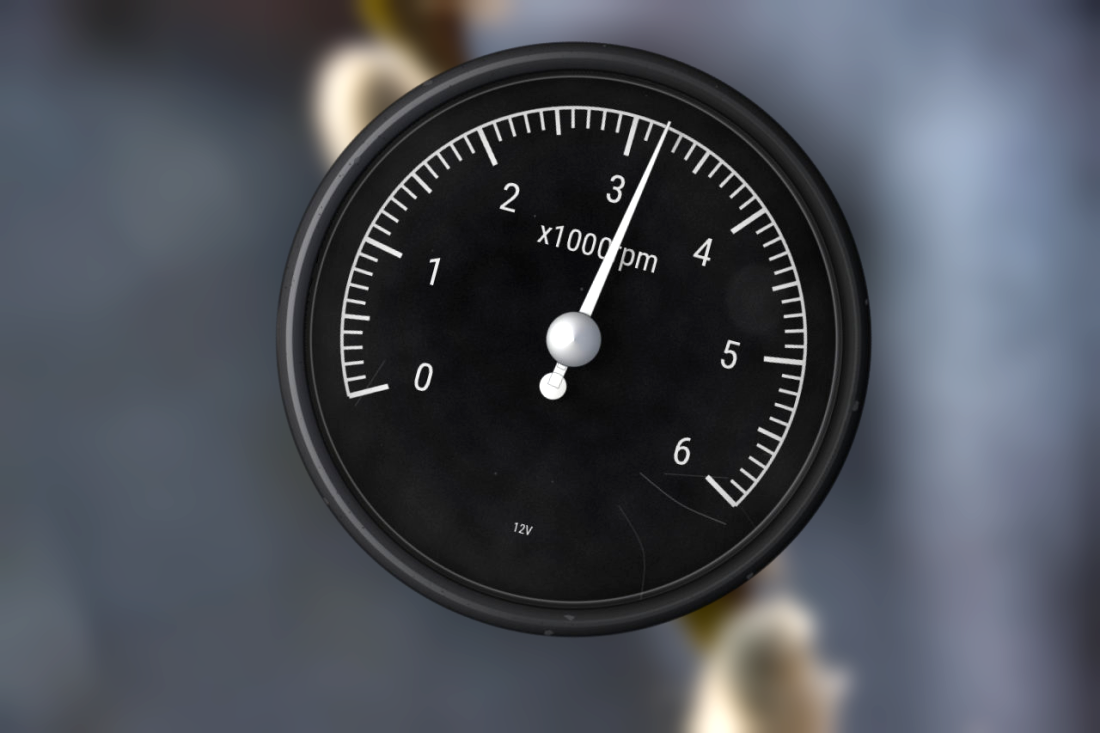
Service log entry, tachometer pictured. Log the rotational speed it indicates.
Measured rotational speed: 3200 rpm
